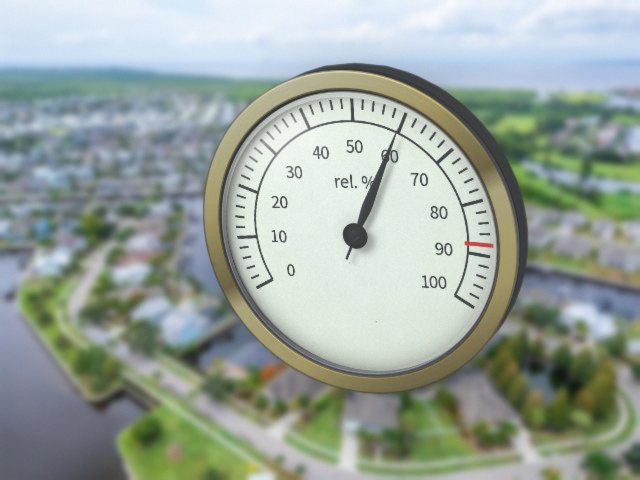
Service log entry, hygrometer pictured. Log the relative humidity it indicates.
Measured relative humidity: 60 %
